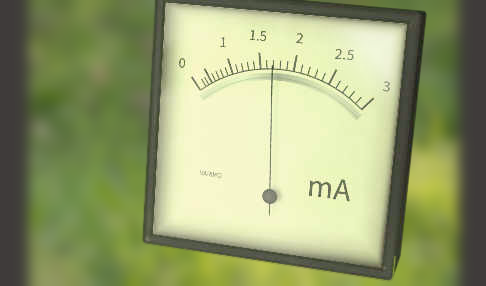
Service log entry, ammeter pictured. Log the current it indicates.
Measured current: 1.7 mA
